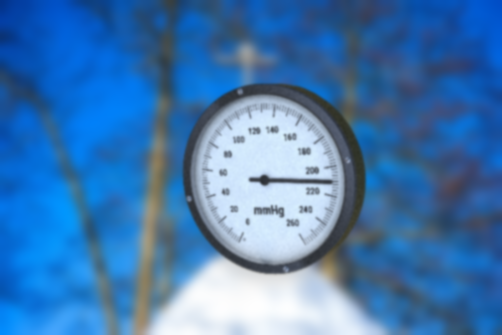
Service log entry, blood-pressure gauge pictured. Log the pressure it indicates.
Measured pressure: 210 mmHg
